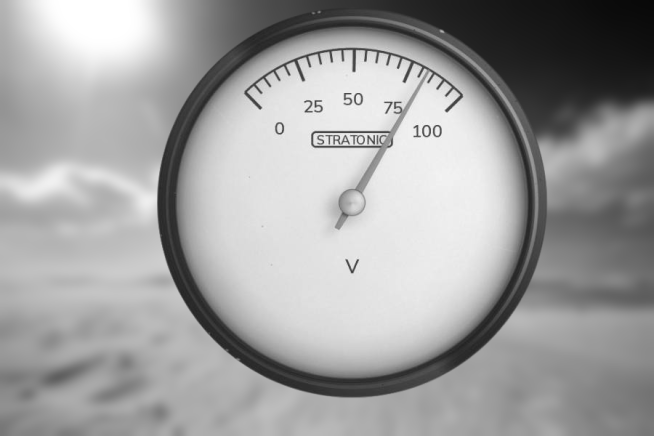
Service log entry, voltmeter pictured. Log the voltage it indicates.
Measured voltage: 82.5 V
